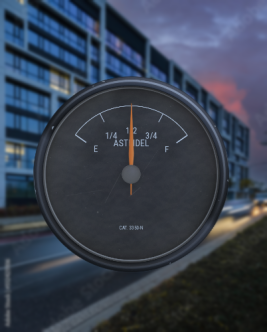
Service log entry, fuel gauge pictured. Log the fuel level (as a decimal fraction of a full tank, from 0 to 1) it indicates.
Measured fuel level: 0.5
